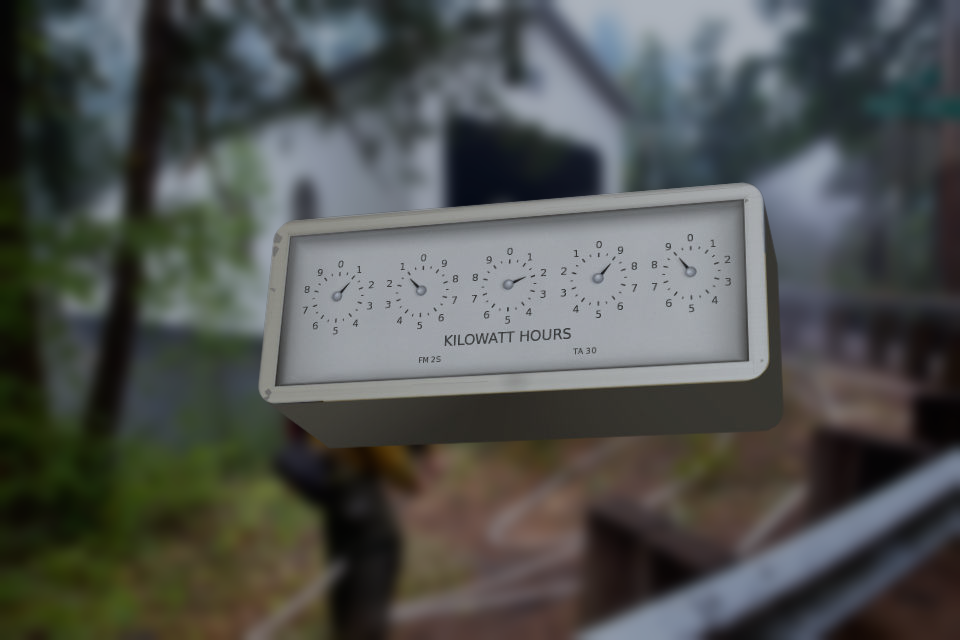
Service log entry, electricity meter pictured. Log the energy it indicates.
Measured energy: 11189 kWh
